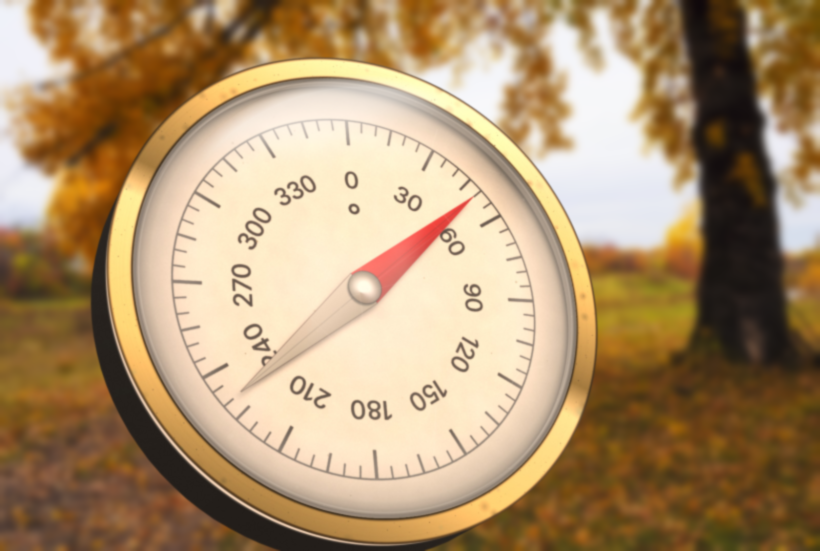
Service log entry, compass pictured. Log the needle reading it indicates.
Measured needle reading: 50 °
